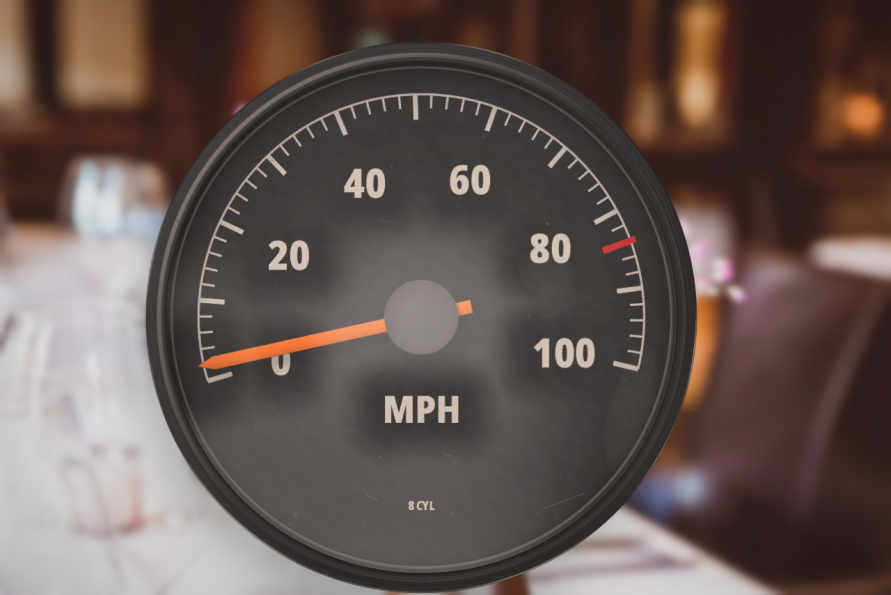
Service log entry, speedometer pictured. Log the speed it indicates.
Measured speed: 2 mph
